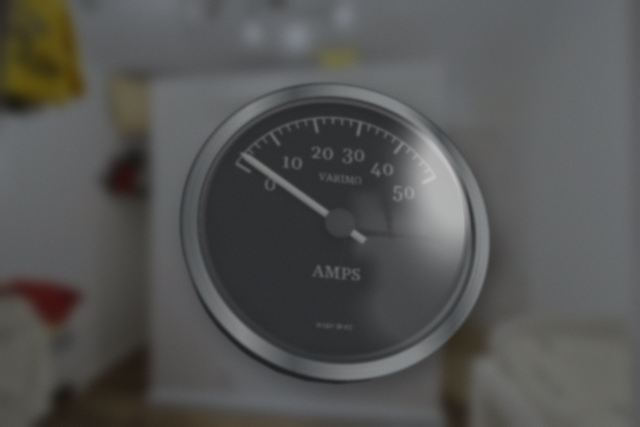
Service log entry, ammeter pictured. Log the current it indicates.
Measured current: 2 A
